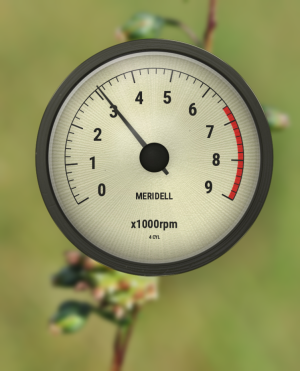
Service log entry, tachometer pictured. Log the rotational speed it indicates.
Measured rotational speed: 3100 rpm
